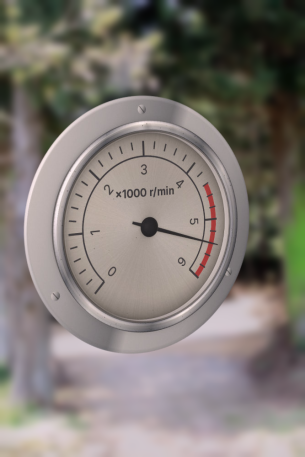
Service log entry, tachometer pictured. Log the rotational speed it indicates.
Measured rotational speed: 5400 rpm
